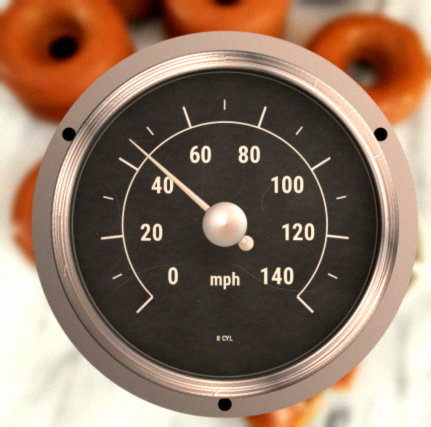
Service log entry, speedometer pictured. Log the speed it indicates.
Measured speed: 45 mph
